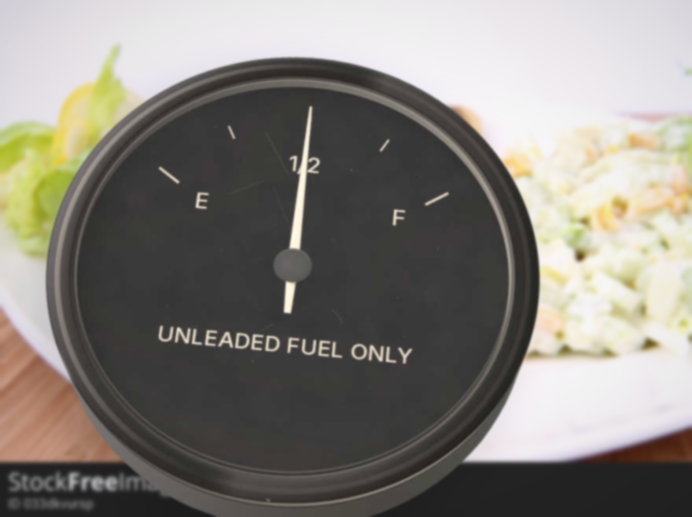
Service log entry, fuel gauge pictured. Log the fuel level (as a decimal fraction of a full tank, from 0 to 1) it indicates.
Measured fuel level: 0.5
